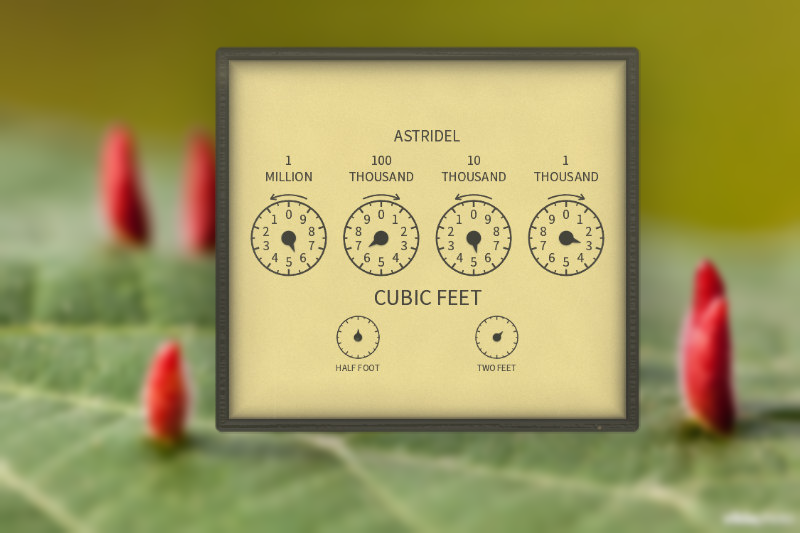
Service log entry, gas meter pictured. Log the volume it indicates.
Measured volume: 565300 ft³
